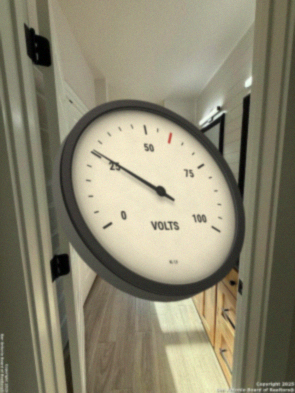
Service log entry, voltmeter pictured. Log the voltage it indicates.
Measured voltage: 25 V
